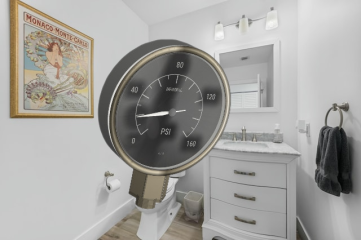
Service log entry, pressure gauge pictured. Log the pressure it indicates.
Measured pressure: 20 psi
